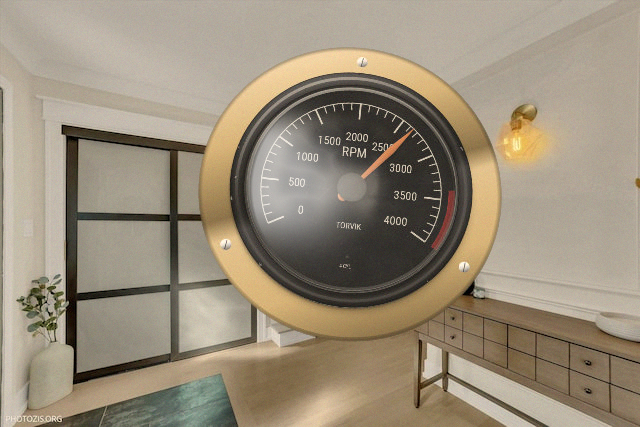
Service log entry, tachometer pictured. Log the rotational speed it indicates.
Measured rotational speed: 2650 rpm
